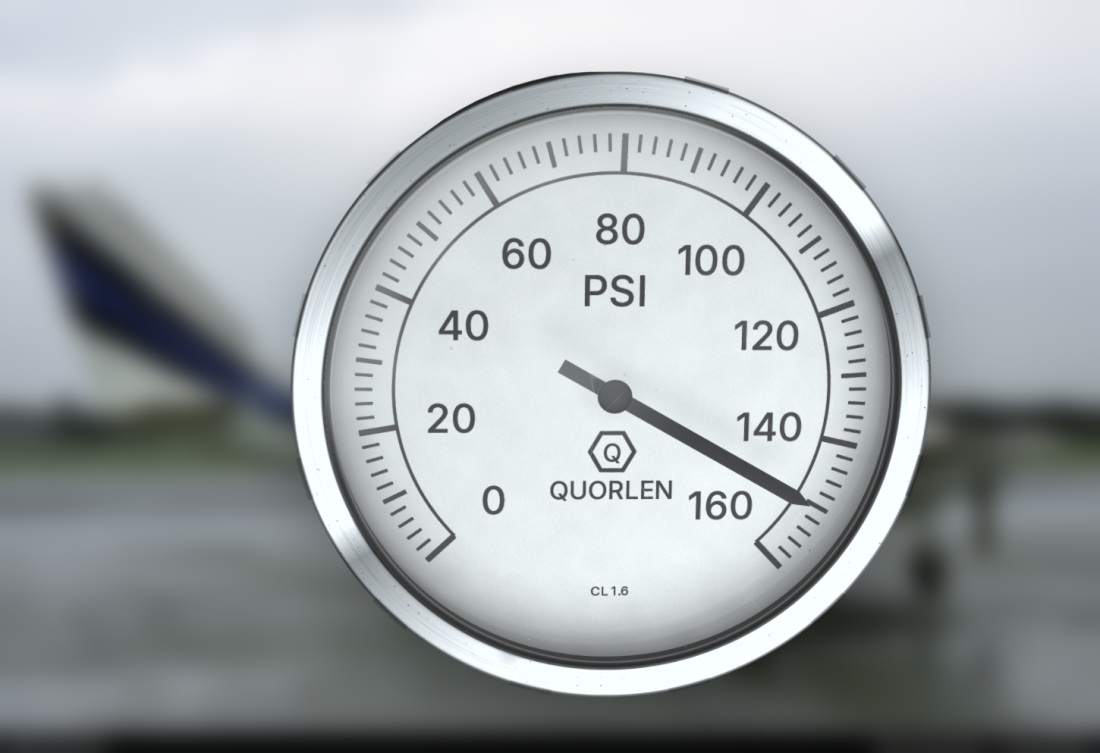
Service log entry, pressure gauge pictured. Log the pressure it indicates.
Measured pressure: 150 psi
